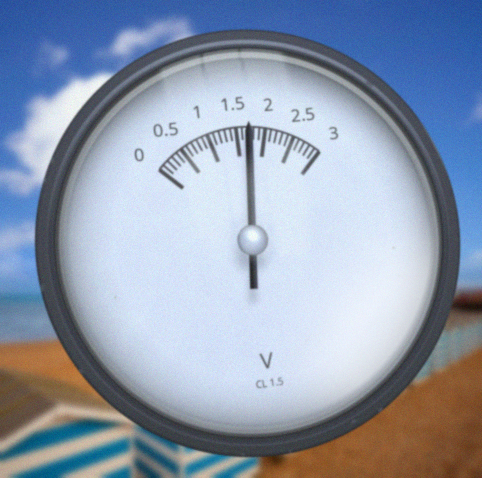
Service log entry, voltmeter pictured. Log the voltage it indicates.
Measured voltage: 1.7 V
